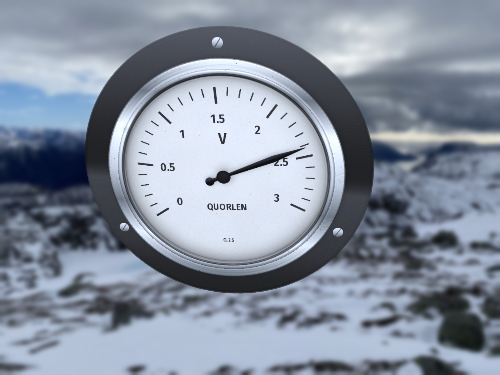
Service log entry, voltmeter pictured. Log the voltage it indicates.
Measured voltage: 2.4 V
